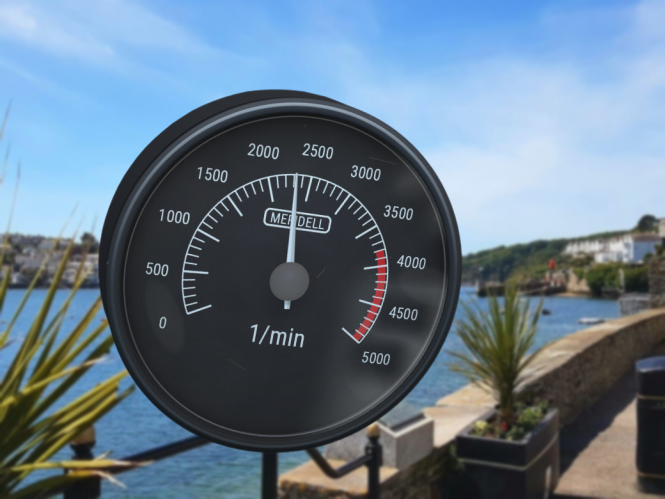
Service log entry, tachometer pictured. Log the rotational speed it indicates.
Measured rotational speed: 2300 rpm
